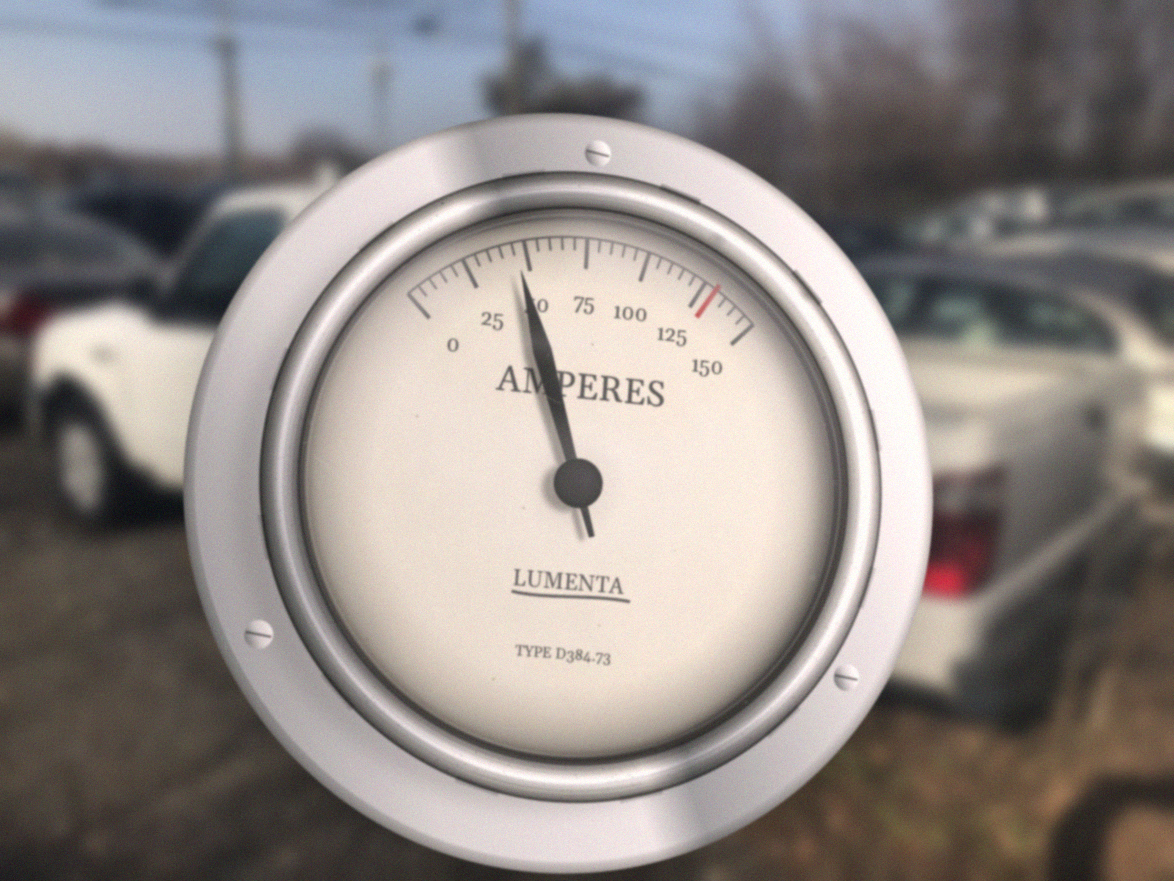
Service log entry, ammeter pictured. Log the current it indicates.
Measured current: 45 A
